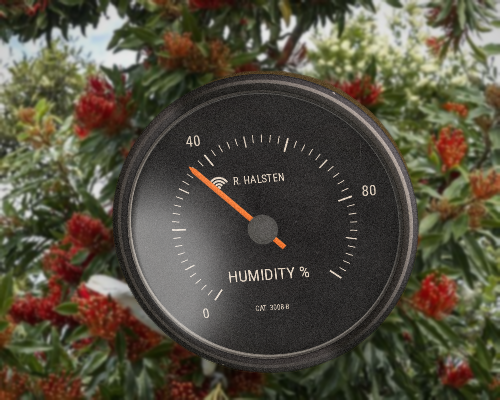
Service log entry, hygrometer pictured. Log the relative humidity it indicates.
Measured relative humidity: 36 %
